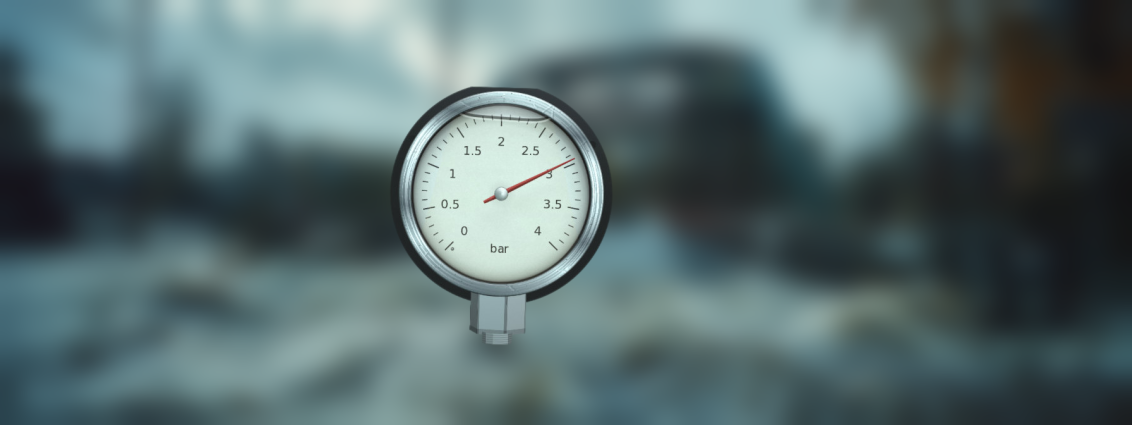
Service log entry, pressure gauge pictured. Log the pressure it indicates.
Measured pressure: 2.95 bar
